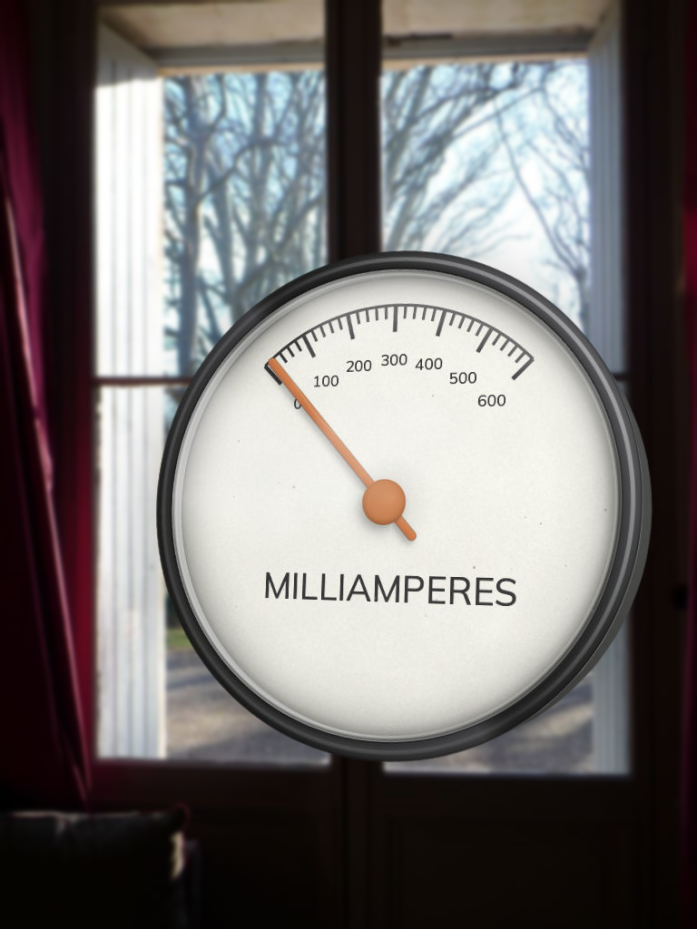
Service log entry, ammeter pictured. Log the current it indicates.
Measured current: 20 mA
